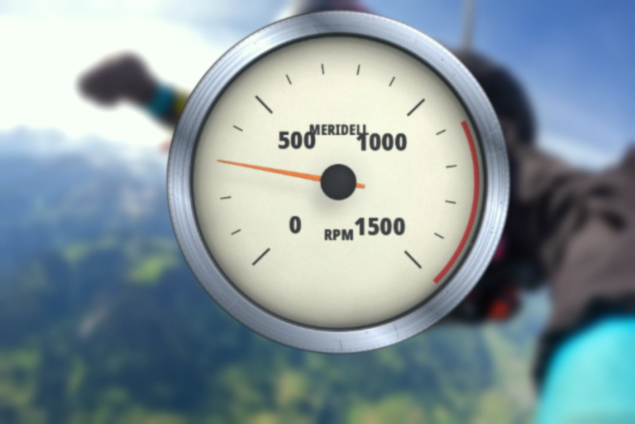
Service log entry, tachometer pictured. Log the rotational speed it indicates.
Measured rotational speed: 300 rpm
